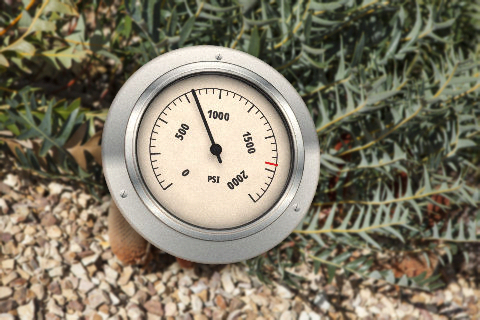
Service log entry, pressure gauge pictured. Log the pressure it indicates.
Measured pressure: 800 psi
